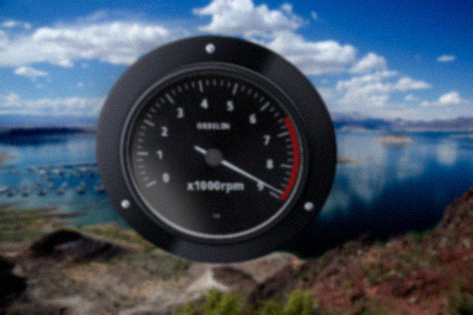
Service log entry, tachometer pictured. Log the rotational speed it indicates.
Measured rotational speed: 8800 rpm
